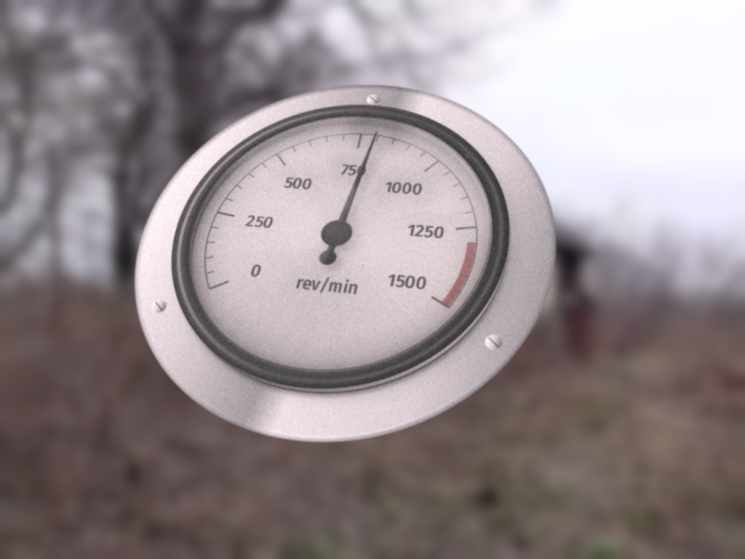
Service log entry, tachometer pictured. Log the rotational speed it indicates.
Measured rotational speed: 800 rpm
